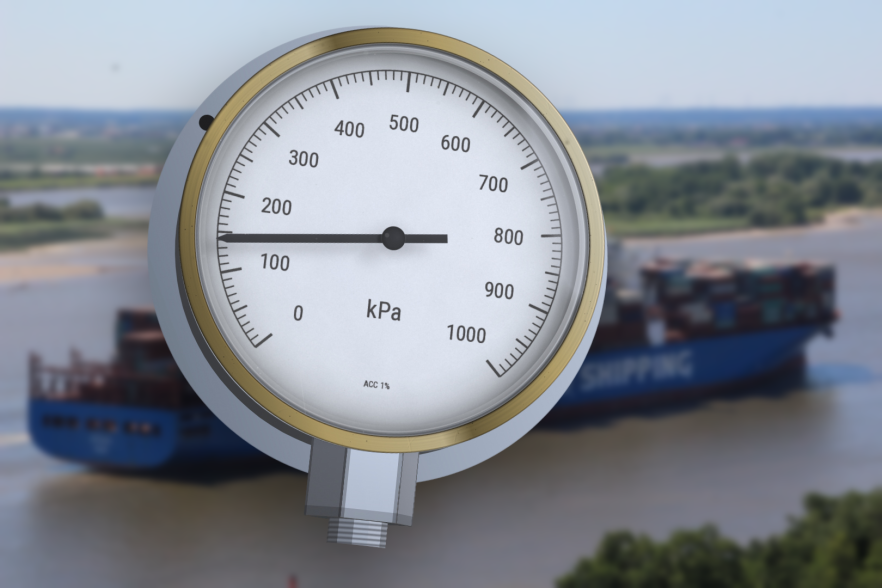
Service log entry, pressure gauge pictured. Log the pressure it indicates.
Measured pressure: 140 kPa
